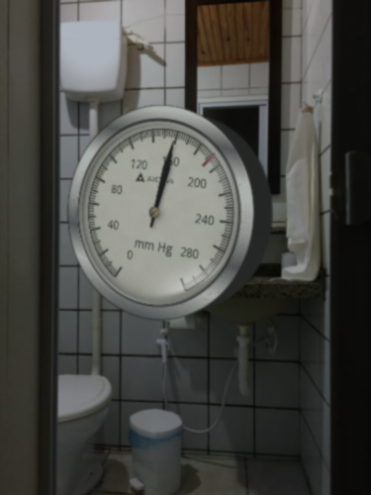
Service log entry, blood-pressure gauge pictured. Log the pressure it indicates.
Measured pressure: 160 mmHg
